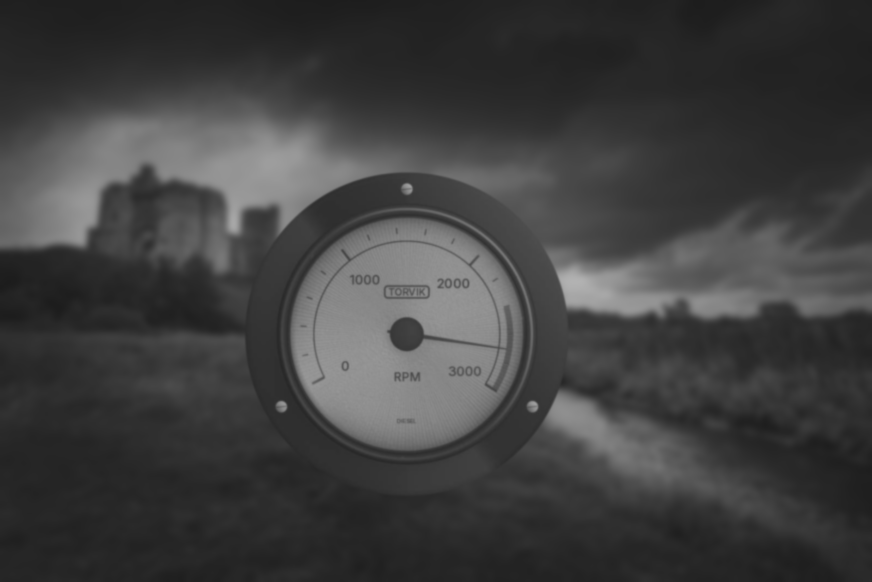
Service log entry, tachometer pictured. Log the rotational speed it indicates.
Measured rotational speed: 2700 rpm
